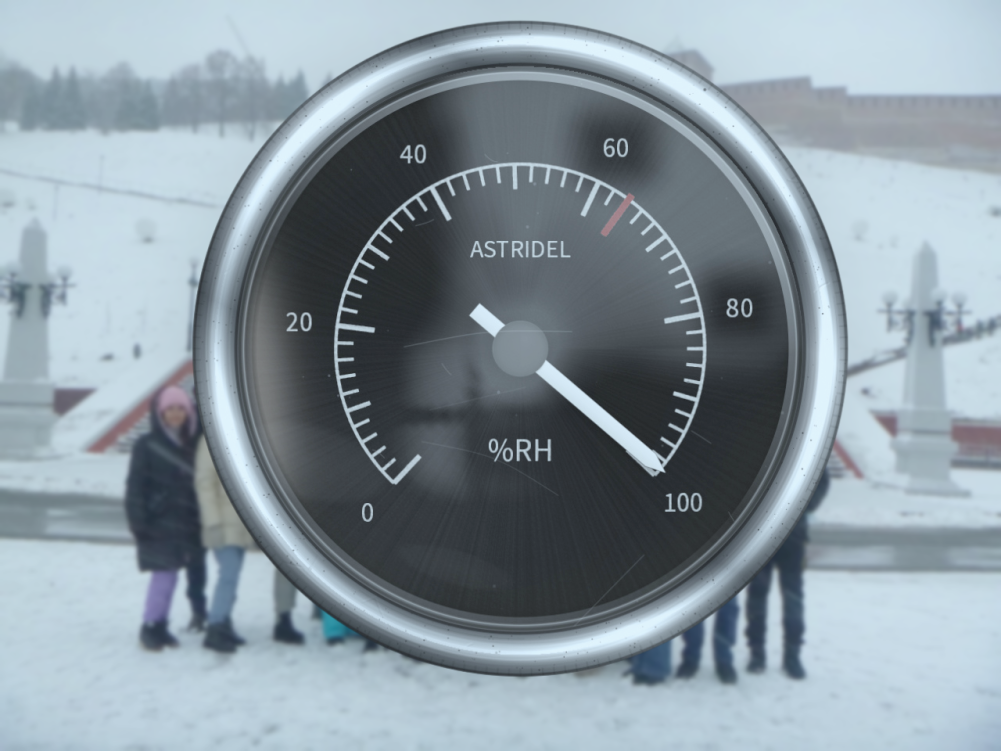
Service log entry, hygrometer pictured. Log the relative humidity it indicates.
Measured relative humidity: 99 %
